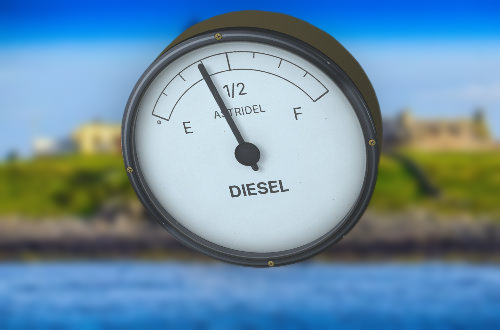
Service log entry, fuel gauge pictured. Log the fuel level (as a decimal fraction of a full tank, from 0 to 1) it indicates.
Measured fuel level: 0.375
